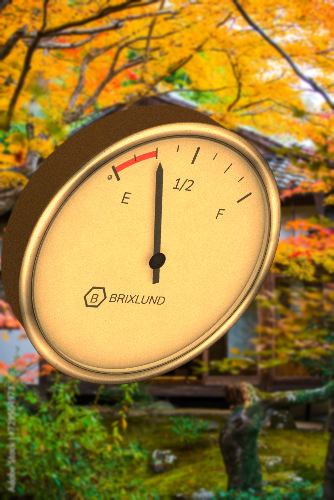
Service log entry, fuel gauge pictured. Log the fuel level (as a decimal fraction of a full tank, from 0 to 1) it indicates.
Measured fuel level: 0.25
